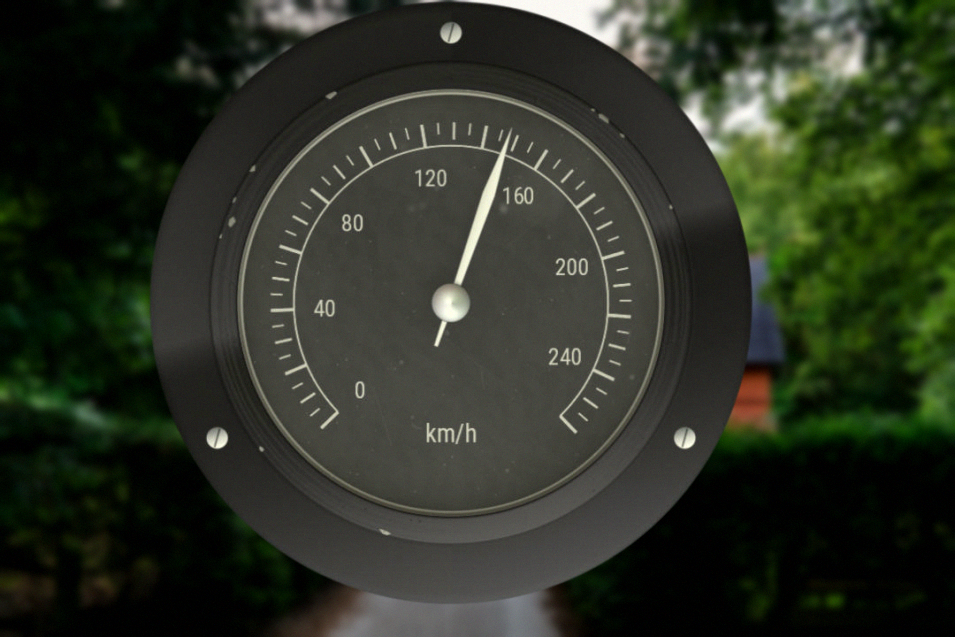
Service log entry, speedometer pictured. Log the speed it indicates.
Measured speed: 147.5 km/h
